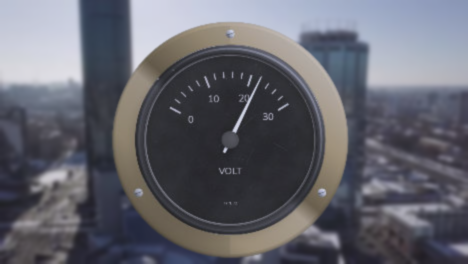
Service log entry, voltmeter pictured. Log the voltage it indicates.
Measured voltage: 22 V
